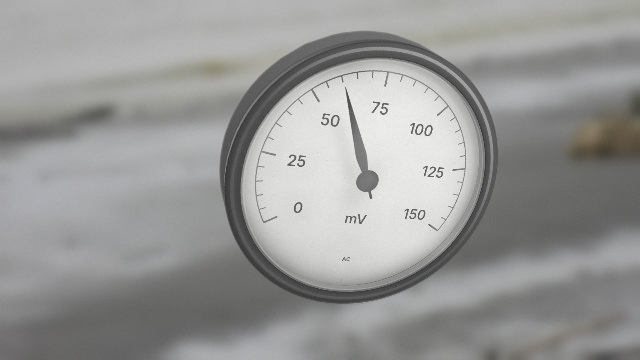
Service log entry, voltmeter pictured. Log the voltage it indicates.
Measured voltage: 60 mV
